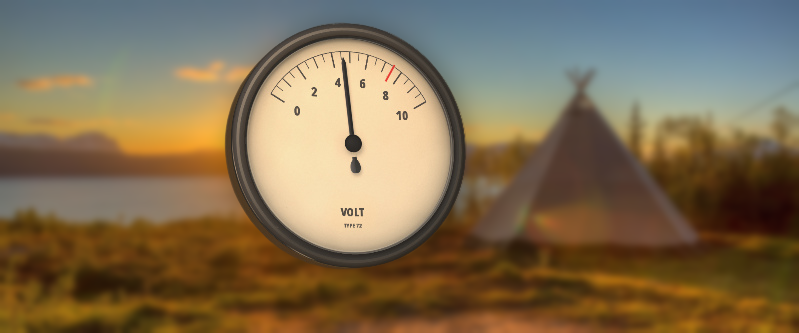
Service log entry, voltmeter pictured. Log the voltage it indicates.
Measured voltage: 4.5 V
